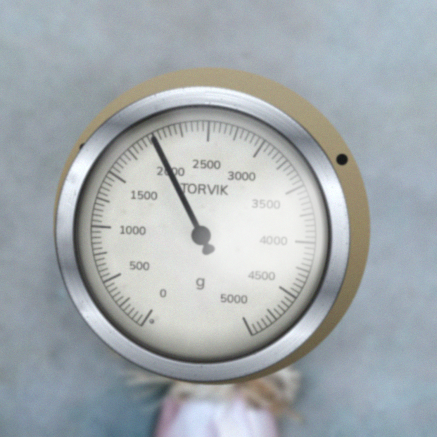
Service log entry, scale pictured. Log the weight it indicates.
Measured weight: 2000 g
